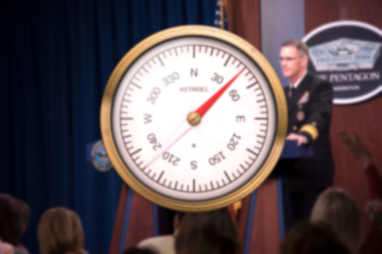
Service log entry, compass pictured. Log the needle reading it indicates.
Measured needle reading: 45 °
